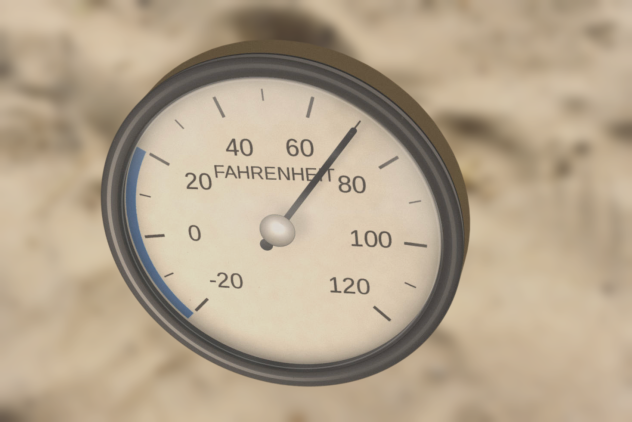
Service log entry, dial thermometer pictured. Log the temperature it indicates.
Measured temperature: 70 °F
